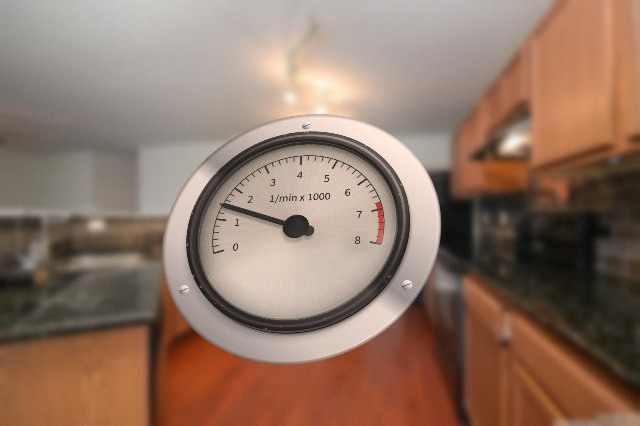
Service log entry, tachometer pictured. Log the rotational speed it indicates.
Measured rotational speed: 1400 rpm
